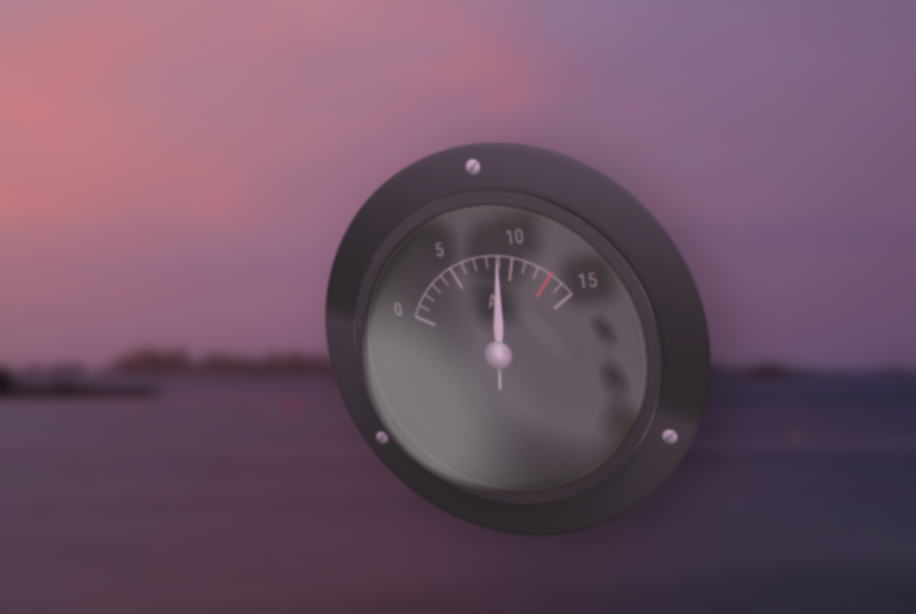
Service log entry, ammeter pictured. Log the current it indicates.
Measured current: 9 A
